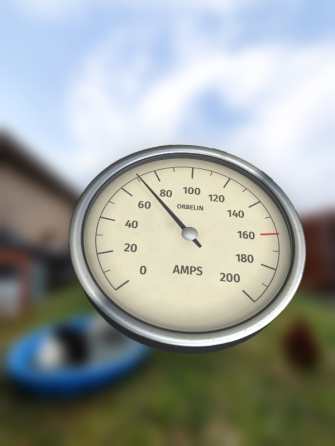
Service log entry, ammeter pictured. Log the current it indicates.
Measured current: 70 A
